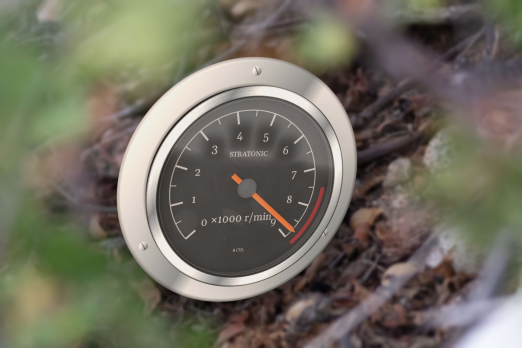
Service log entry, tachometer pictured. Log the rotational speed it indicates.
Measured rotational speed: 8750 rpm
